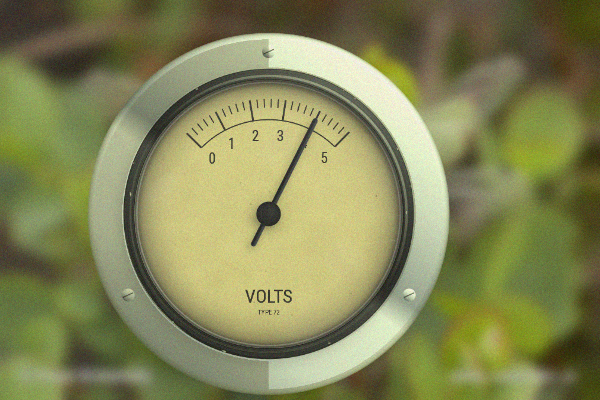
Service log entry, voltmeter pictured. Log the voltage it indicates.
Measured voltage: 4 V
